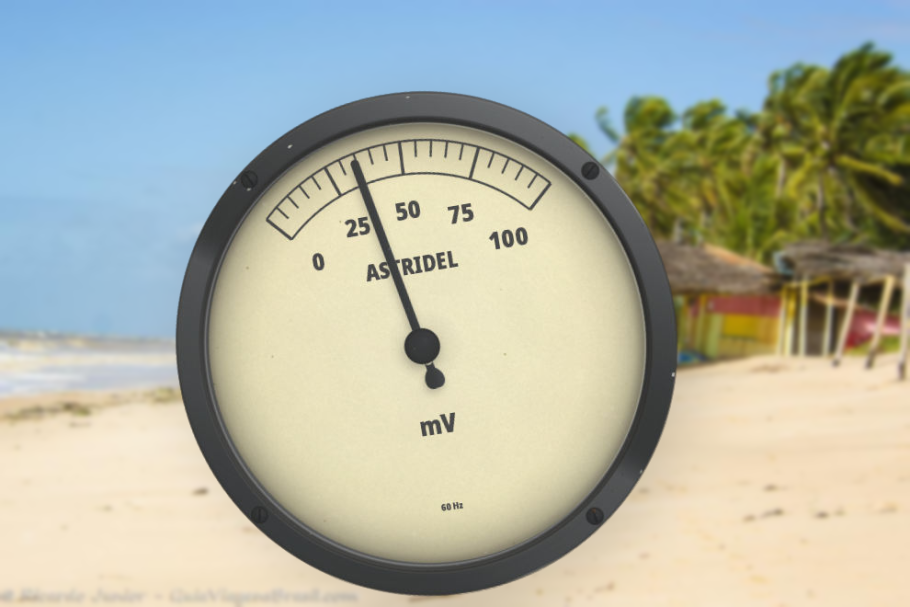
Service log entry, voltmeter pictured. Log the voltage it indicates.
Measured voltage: 35 mV
